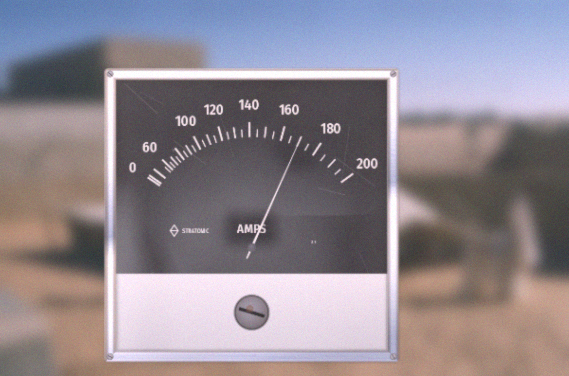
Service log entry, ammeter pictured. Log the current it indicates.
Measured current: 170 A
